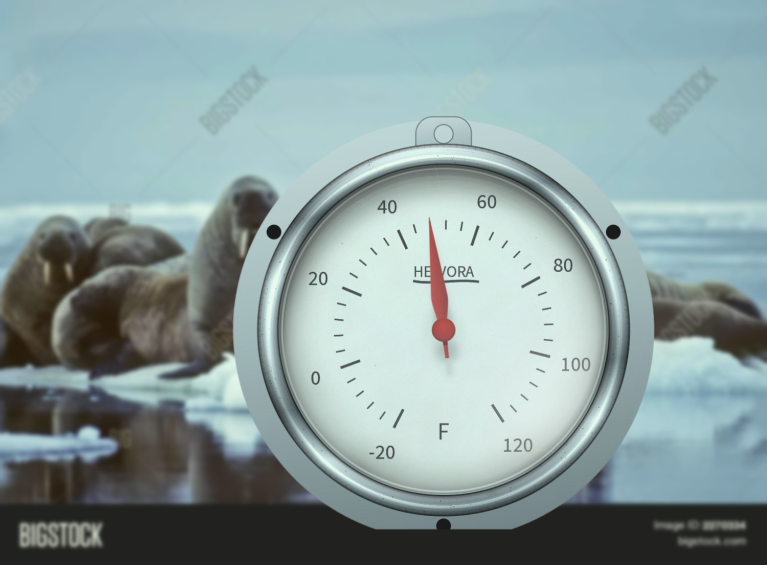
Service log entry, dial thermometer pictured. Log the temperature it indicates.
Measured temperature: 48 °F
